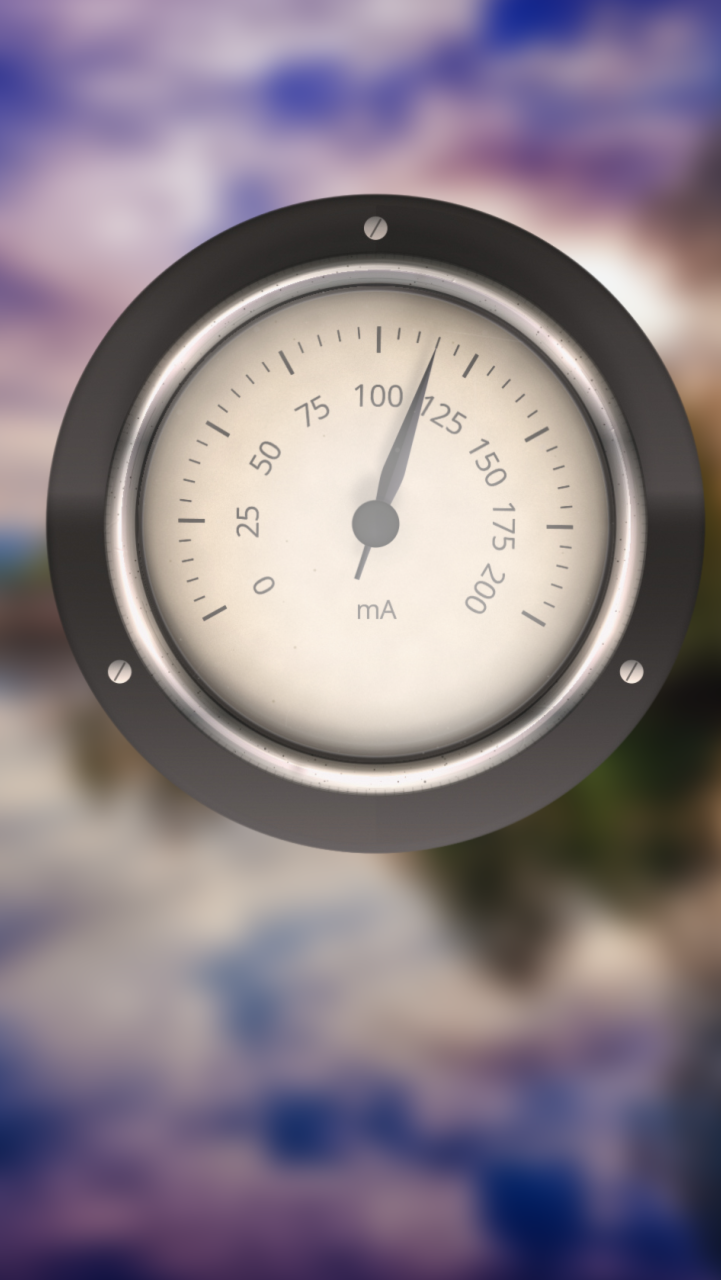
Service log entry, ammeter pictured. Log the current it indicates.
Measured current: 115 mA
